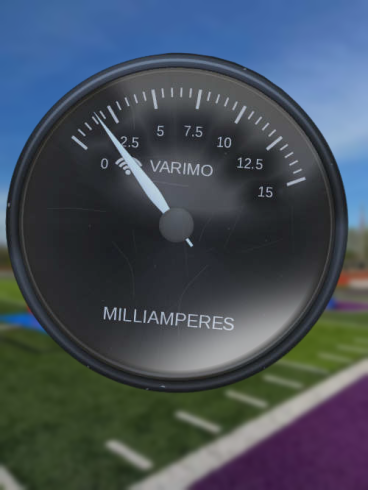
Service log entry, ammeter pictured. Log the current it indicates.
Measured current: 1.75 mA
